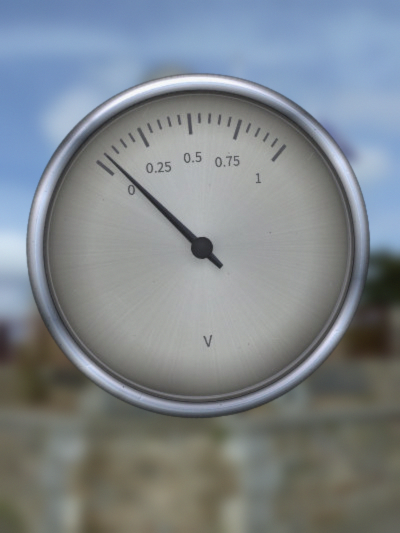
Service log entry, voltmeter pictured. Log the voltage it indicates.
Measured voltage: 0.05 V
